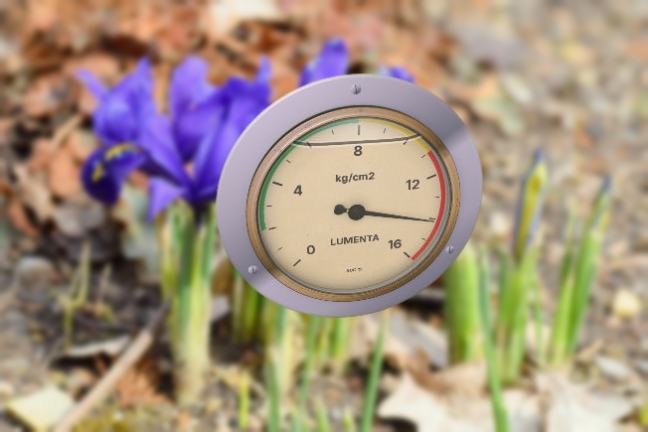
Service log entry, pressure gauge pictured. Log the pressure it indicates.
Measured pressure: 14 kg/cm²
